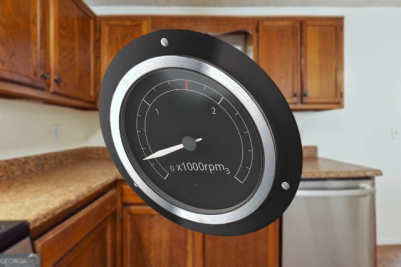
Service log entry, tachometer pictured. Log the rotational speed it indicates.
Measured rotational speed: 300 rpm
